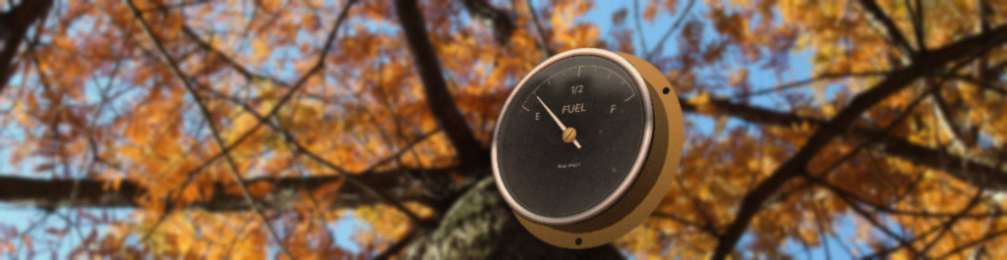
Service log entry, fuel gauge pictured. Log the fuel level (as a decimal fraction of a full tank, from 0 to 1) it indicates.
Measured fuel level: 0.125
